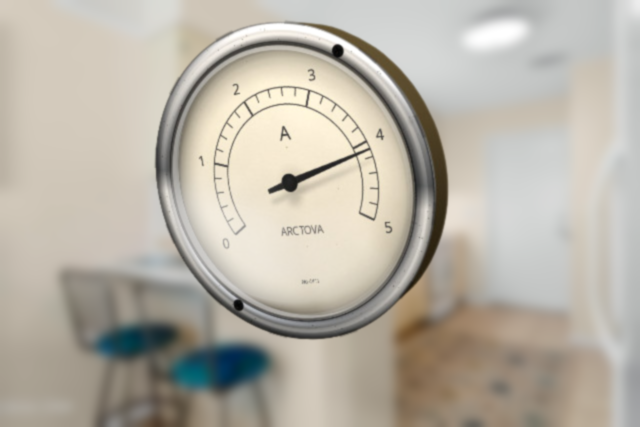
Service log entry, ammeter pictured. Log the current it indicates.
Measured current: 4.1 A
